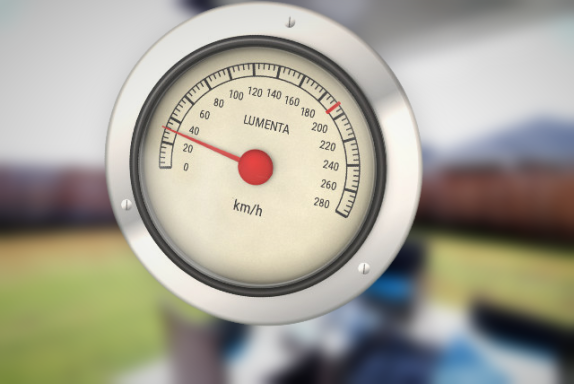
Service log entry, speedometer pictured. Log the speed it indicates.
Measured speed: 32 km/h
